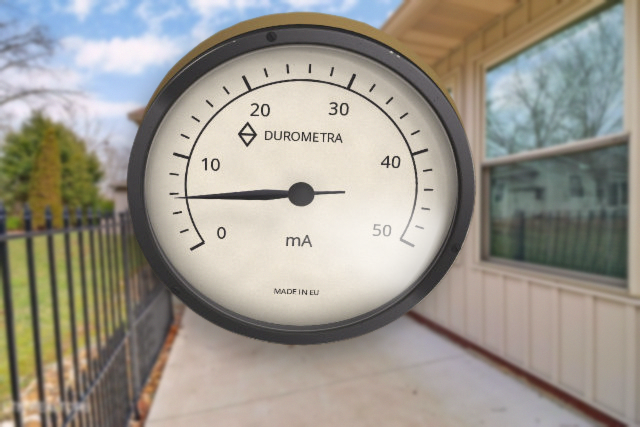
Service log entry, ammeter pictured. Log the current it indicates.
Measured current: 6 mA
